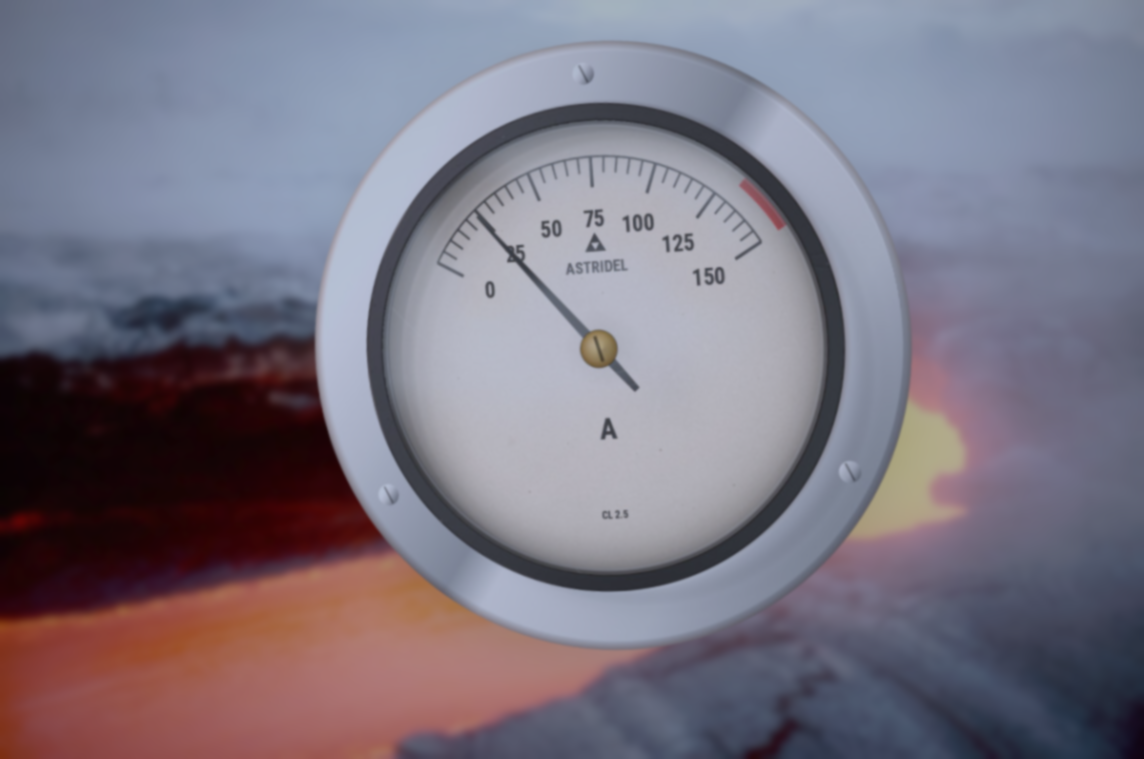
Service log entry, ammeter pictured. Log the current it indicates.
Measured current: 25 A
